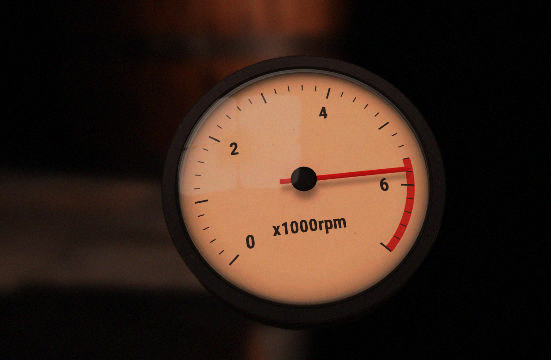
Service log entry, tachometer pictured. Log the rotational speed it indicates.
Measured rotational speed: 5800 rpm
